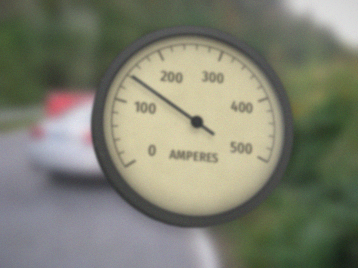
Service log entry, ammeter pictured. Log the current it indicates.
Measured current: 140 A
